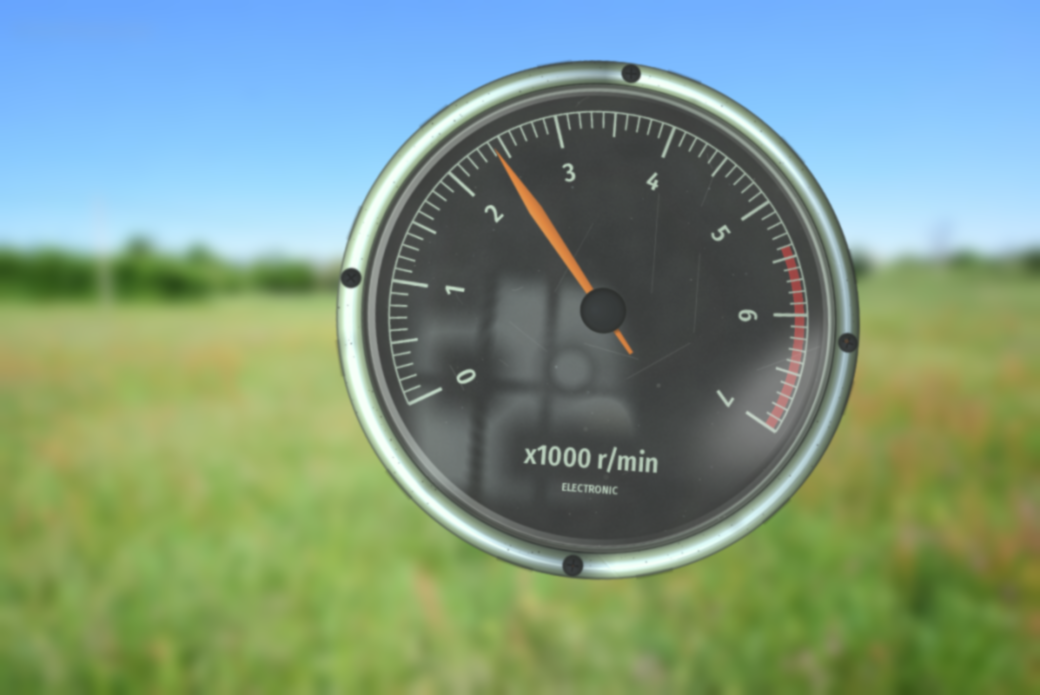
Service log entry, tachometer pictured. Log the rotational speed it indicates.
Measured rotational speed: 2400 rpm
